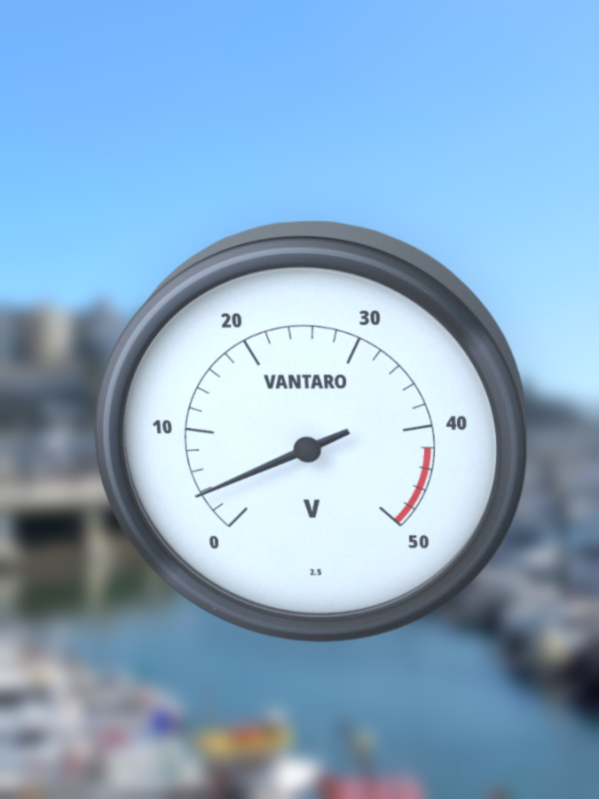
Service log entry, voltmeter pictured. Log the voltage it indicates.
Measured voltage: 4 V
